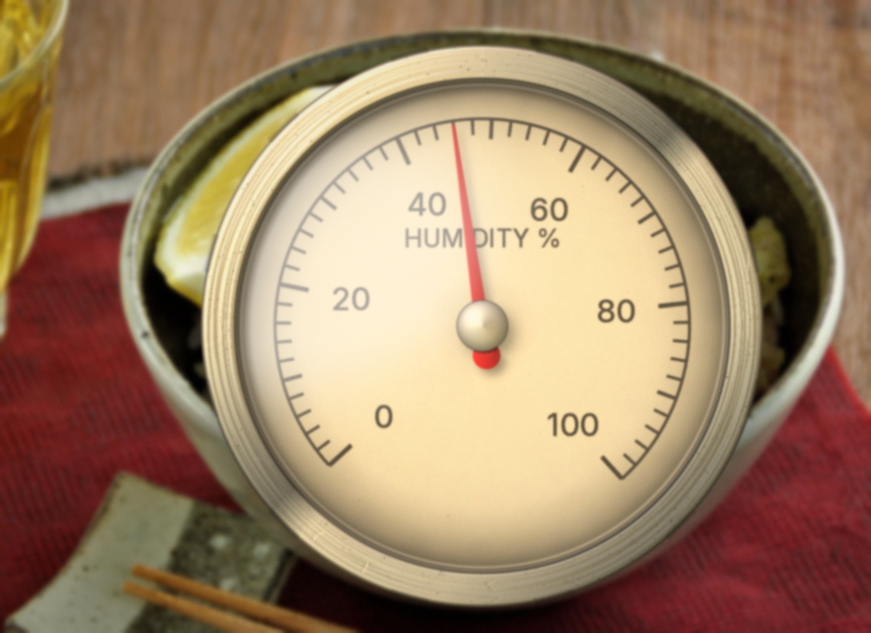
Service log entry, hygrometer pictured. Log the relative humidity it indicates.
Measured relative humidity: 46 %
